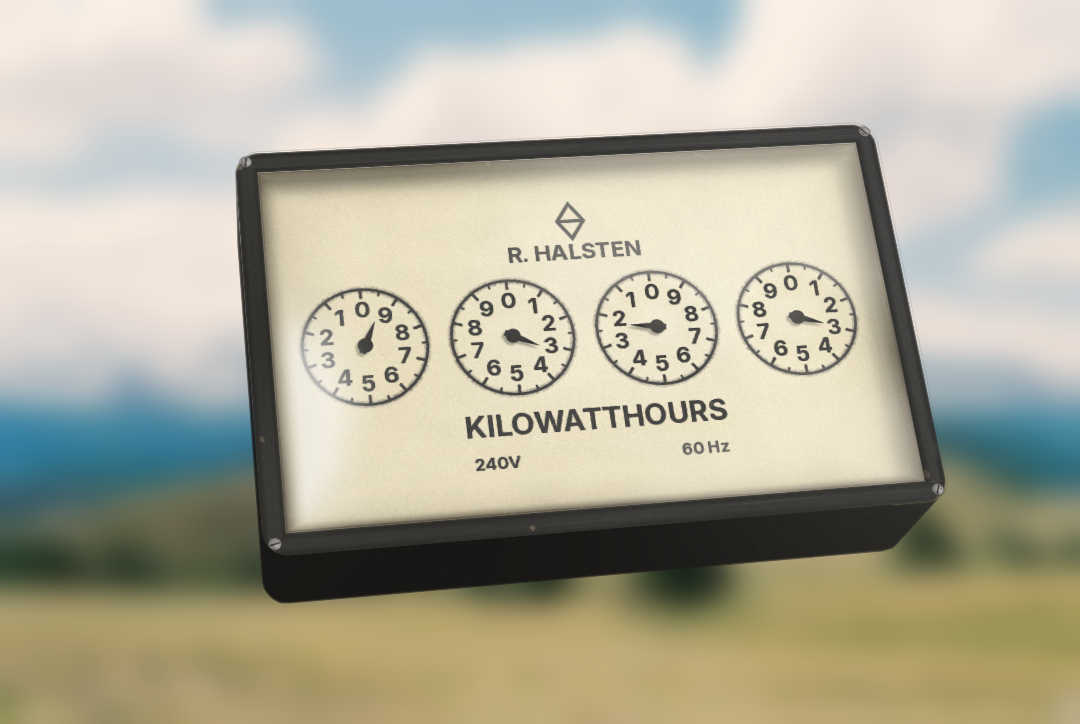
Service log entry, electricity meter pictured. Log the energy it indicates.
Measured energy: 9323 kWh
